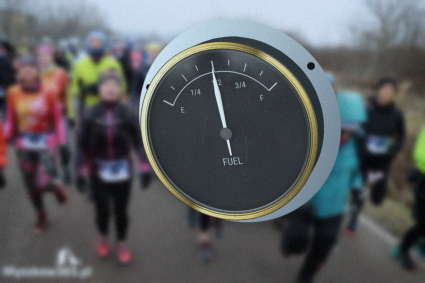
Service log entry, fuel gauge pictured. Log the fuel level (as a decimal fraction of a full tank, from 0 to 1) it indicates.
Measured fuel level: 0.5
